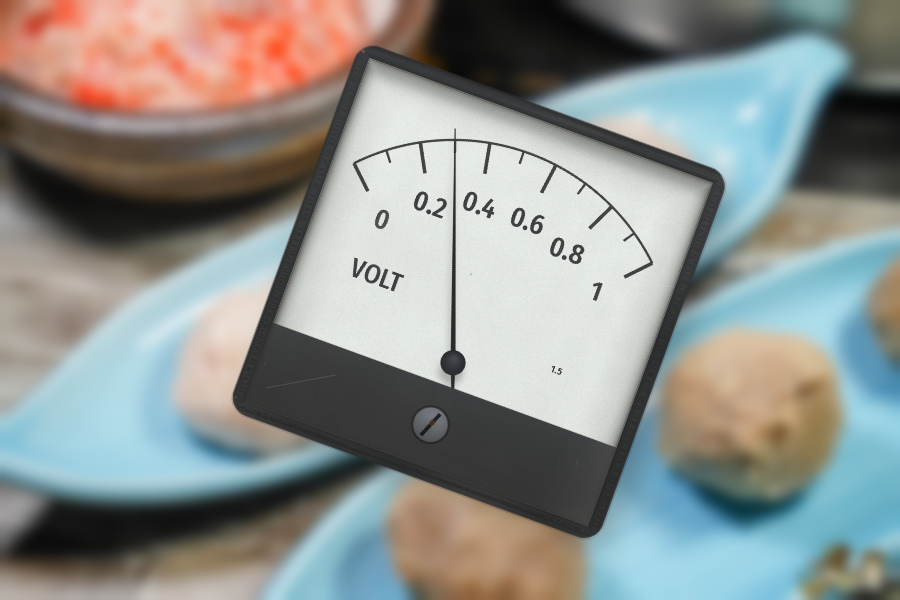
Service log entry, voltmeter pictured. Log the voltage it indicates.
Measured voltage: 0.3 V
